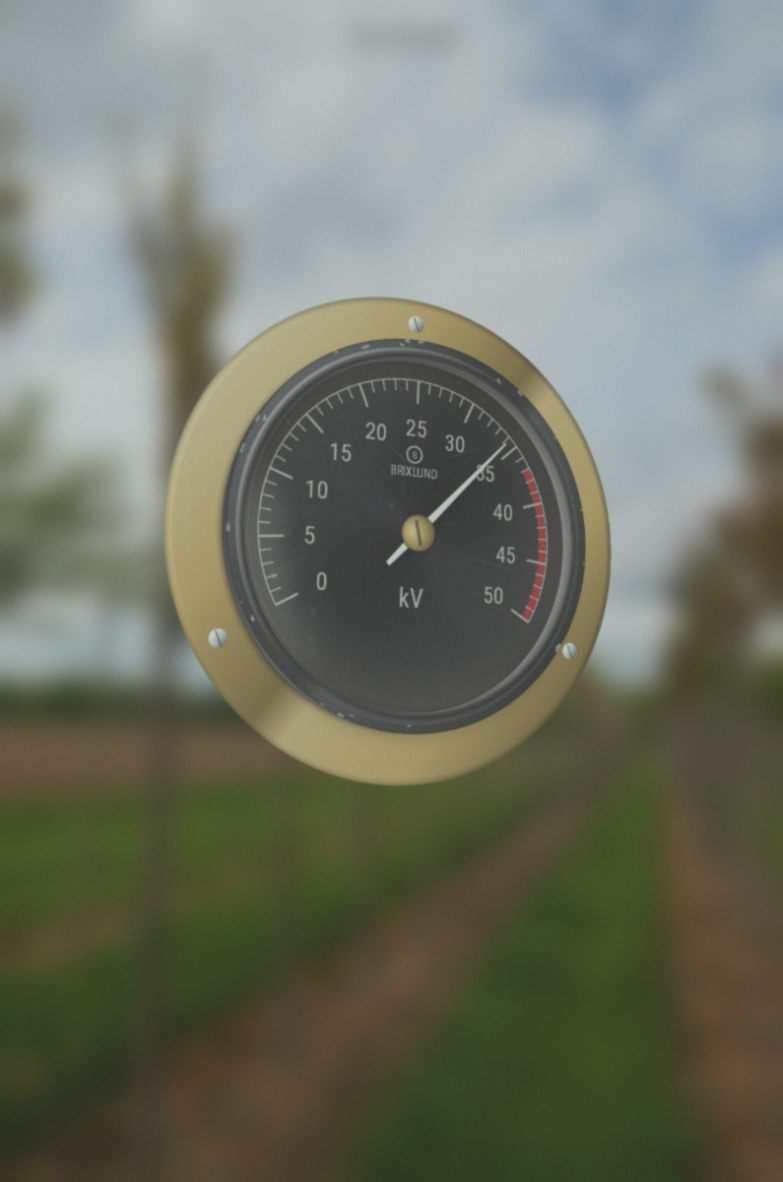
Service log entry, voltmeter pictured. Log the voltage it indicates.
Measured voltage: 34 kV
